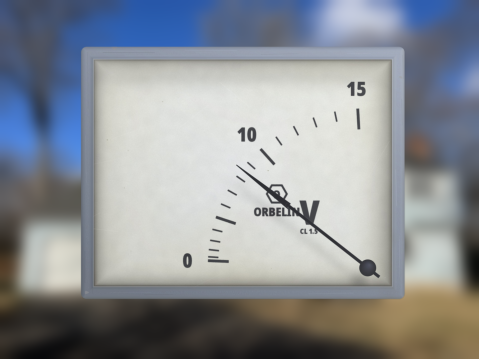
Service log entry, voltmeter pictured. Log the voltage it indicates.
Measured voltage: 8.5 V
